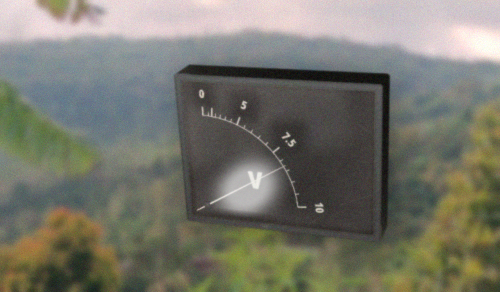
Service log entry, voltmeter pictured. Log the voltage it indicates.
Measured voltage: 8.25 V
